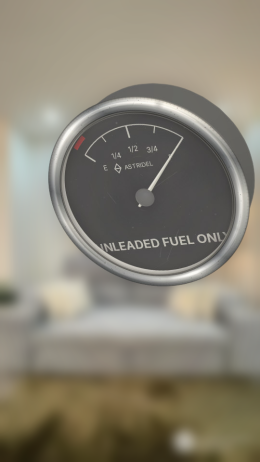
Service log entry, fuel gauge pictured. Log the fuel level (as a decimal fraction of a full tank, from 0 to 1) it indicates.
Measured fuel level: 1
